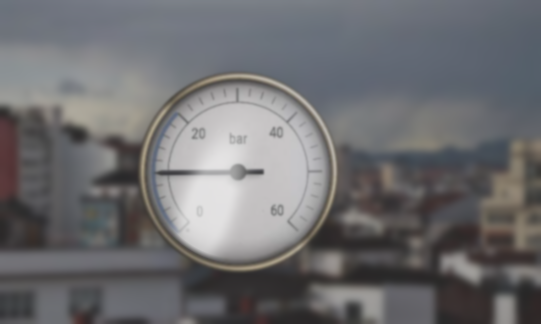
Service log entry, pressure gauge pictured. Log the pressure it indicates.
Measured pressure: 10 bar
